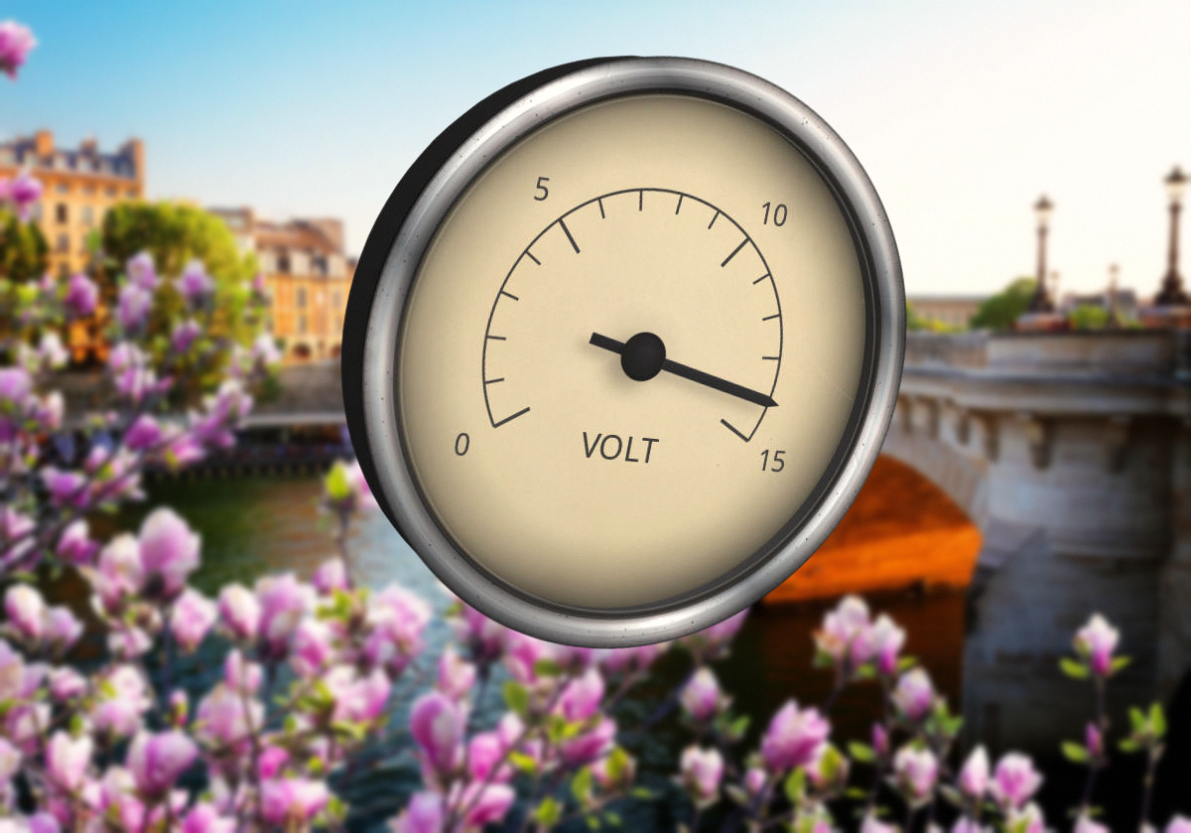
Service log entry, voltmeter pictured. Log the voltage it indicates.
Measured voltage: 14 V
